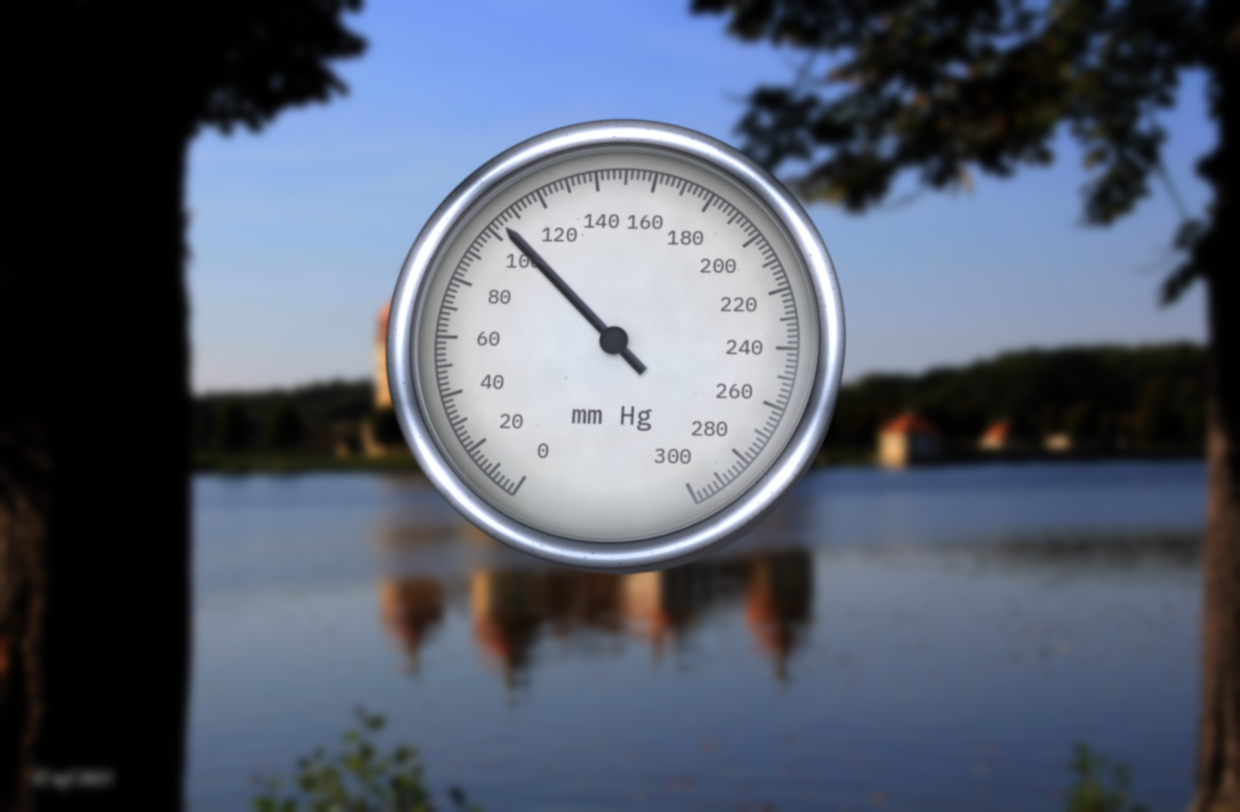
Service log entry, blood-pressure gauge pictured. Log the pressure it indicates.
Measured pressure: 104 mmHg
